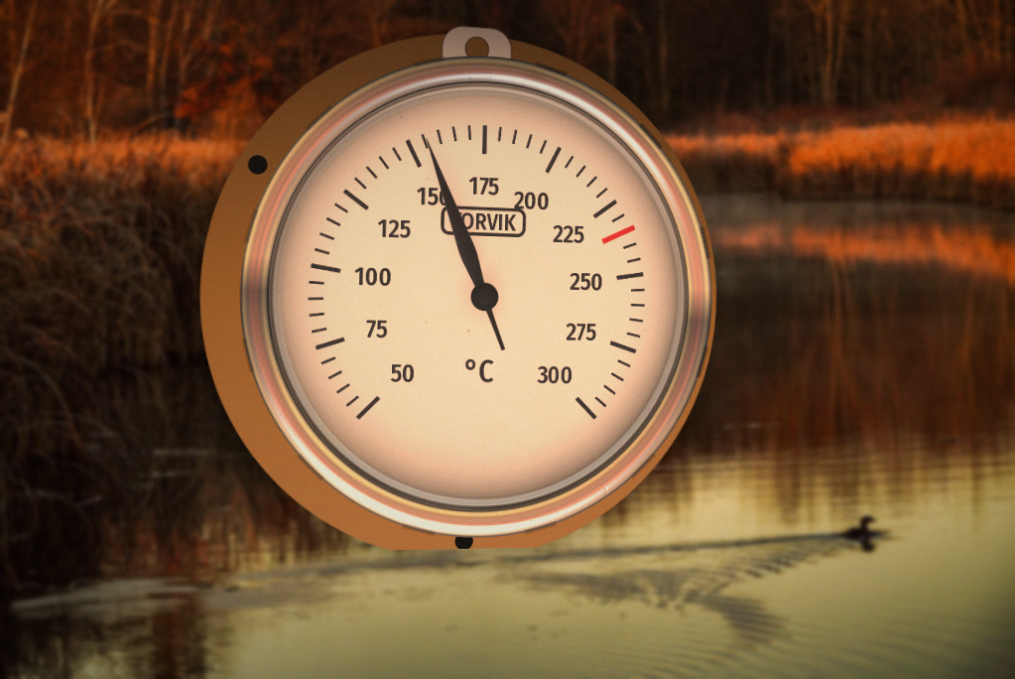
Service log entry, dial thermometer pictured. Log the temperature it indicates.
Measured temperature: 155 °C
